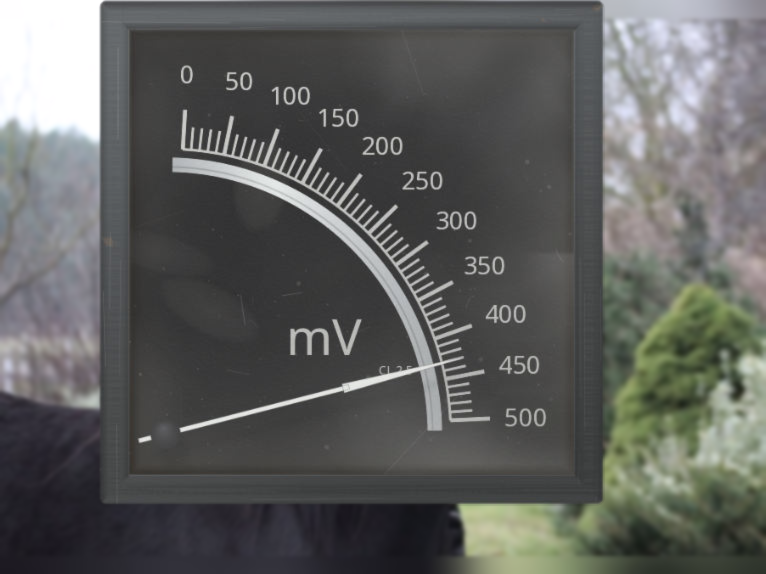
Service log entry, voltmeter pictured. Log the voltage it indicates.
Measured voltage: 430 mV
